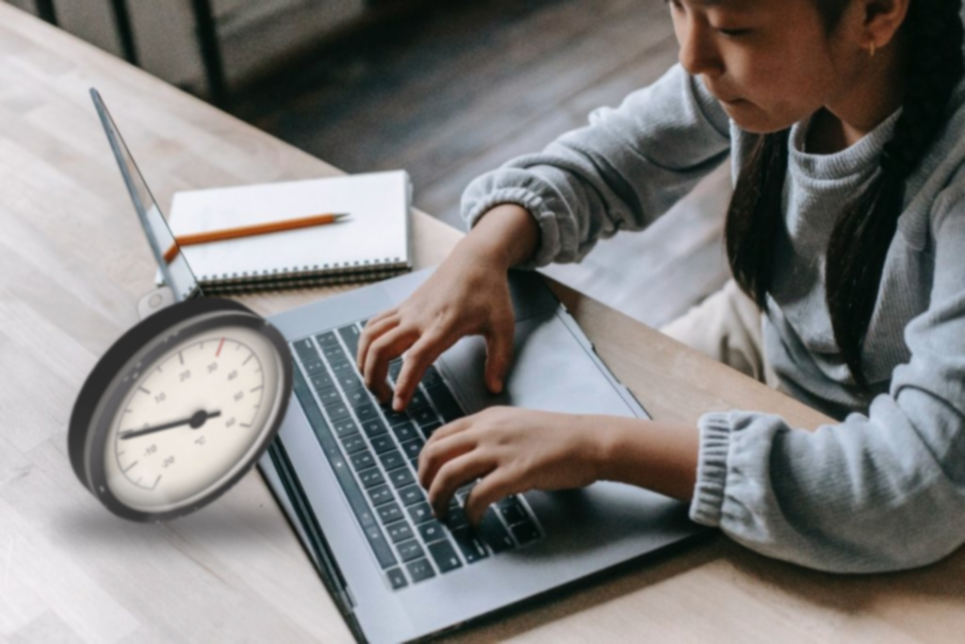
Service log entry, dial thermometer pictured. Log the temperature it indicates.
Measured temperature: 0 °C
